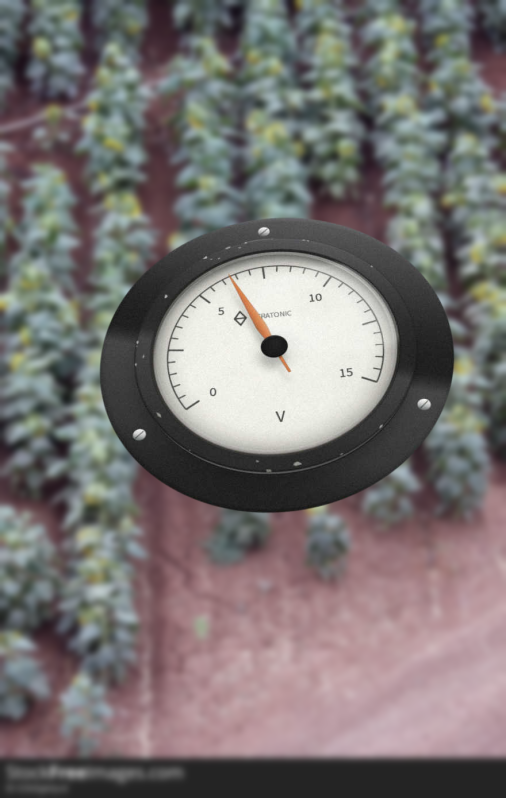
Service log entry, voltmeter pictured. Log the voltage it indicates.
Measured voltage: 6.25 V
